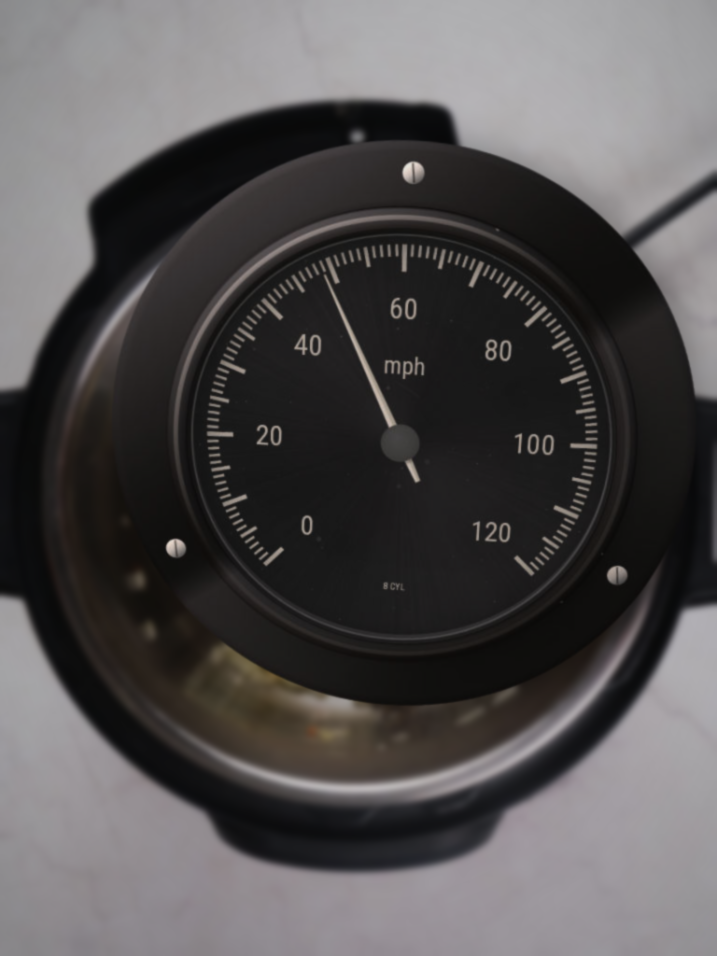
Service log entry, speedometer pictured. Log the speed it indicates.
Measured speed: 49 mph
